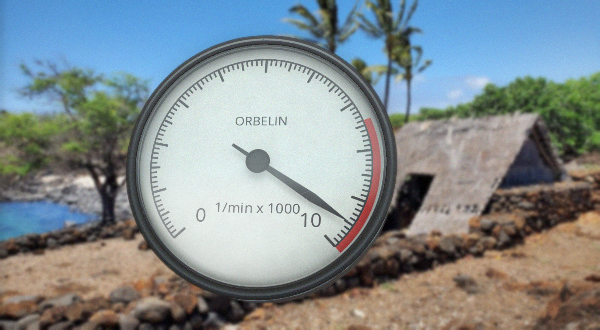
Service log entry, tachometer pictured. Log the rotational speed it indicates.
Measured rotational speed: 9500 rpm
